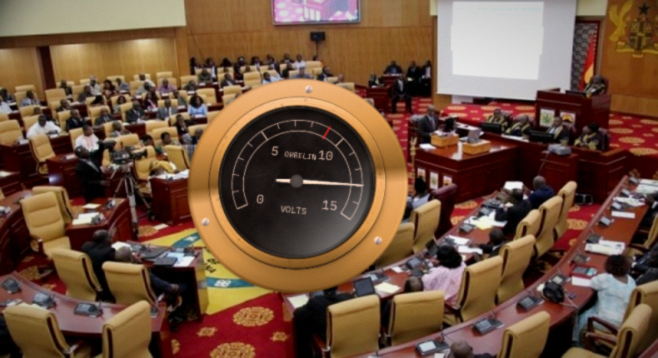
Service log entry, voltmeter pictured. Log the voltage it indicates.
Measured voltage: 13 V
